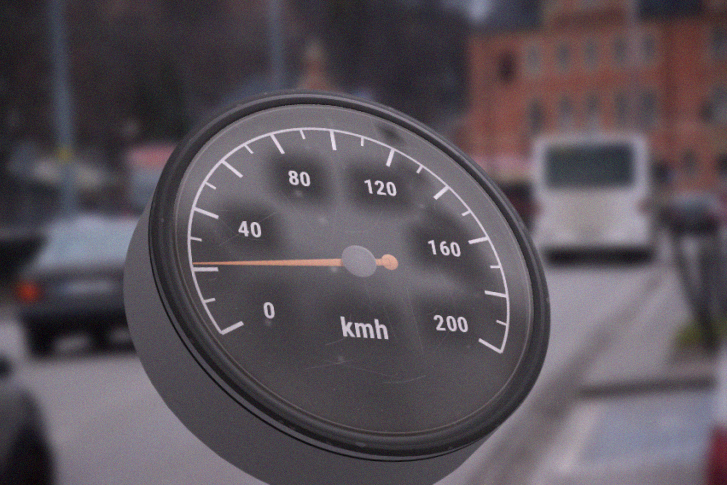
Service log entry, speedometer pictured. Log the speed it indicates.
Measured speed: 20 km/h
